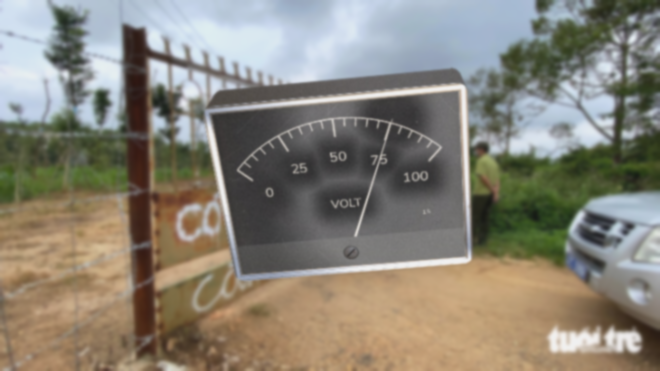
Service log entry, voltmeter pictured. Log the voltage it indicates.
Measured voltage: 75 V
